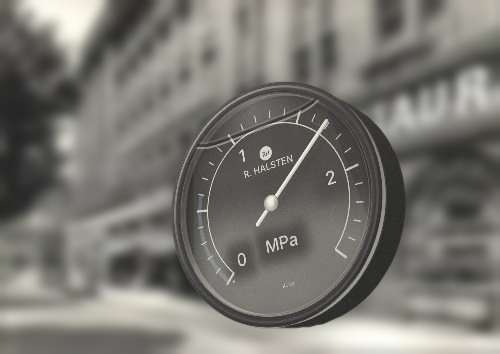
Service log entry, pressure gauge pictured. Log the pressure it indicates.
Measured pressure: 1.7 MPa
